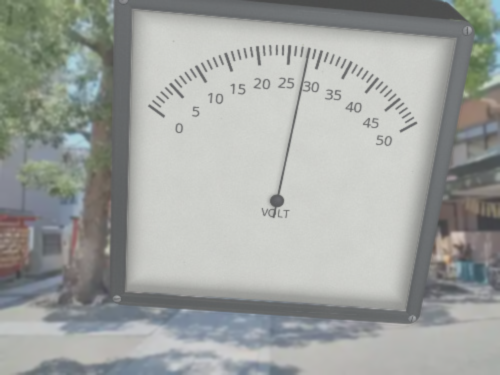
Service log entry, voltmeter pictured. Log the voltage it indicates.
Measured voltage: 28 V
